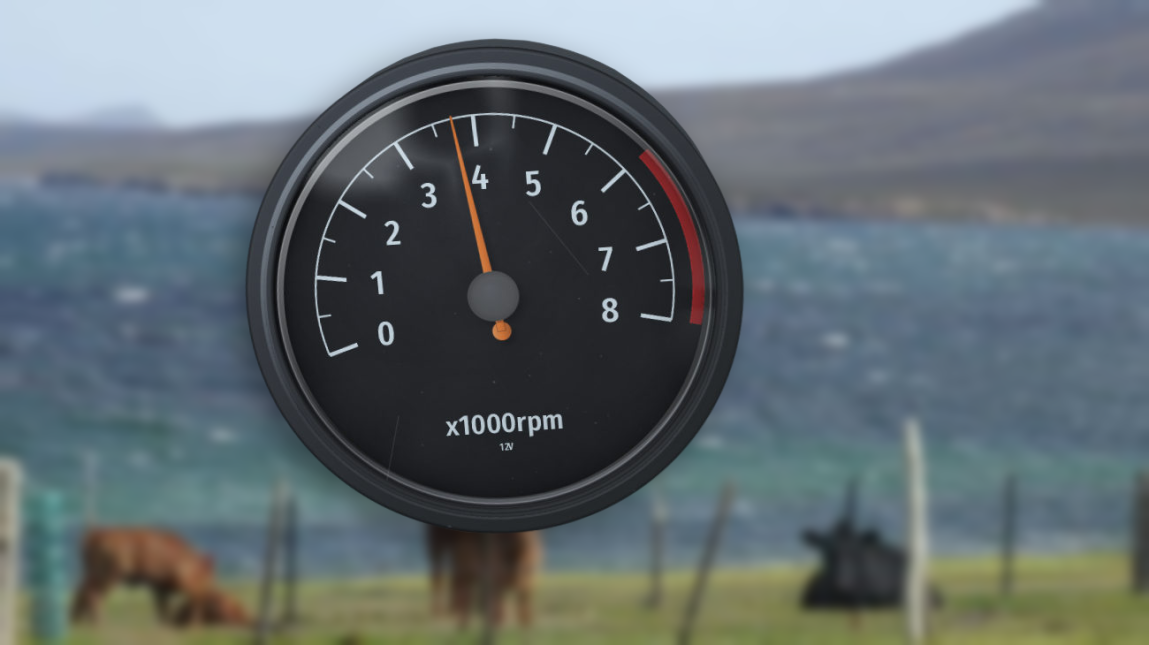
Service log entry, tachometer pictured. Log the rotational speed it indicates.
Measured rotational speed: 3750 rpm
